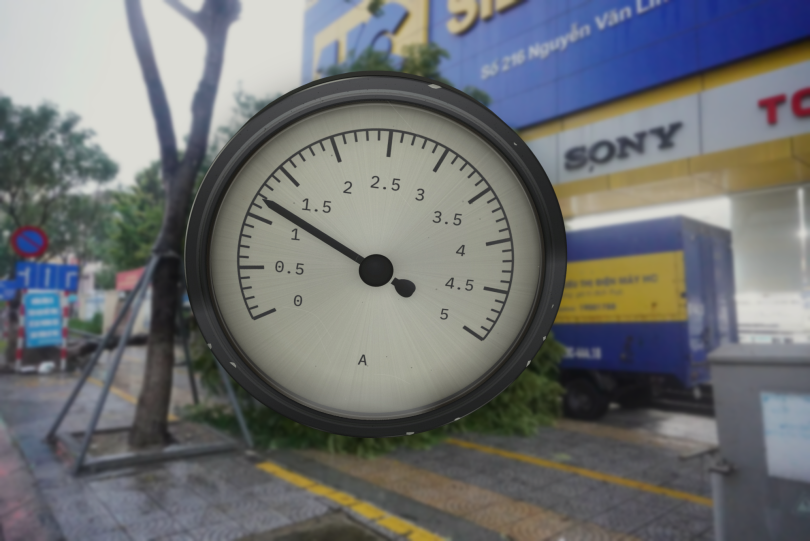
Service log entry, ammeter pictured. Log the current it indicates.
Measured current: 1.2 A
